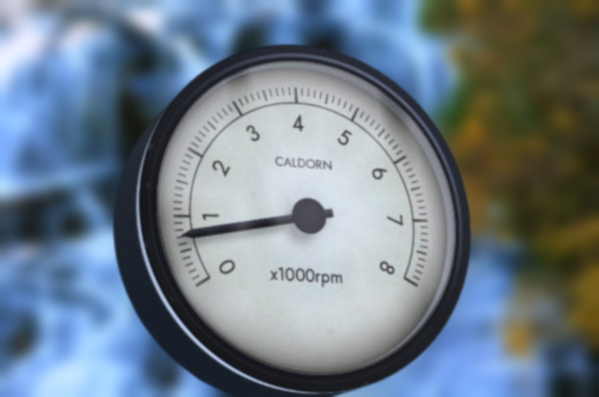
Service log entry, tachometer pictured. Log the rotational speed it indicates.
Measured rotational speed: 700 rpm
